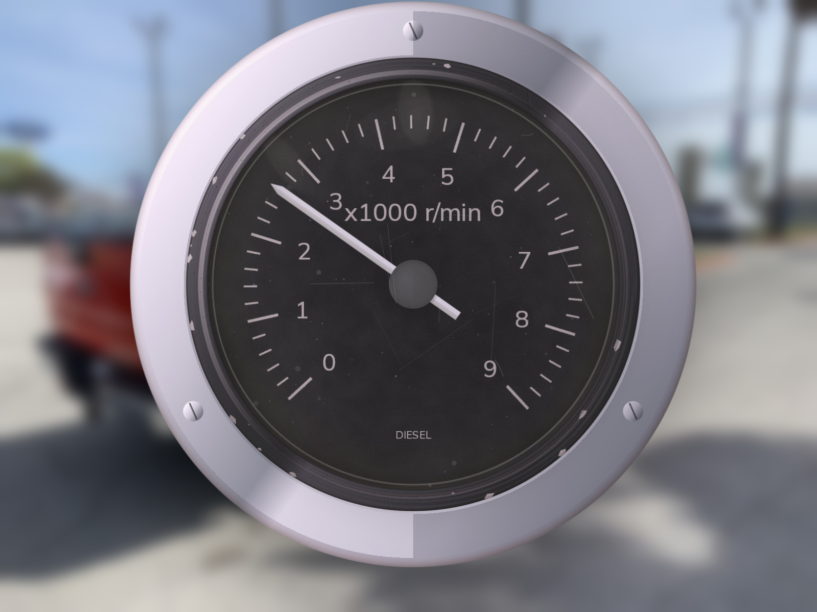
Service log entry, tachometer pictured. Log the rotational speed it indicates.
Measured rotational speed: 2600 rpm
